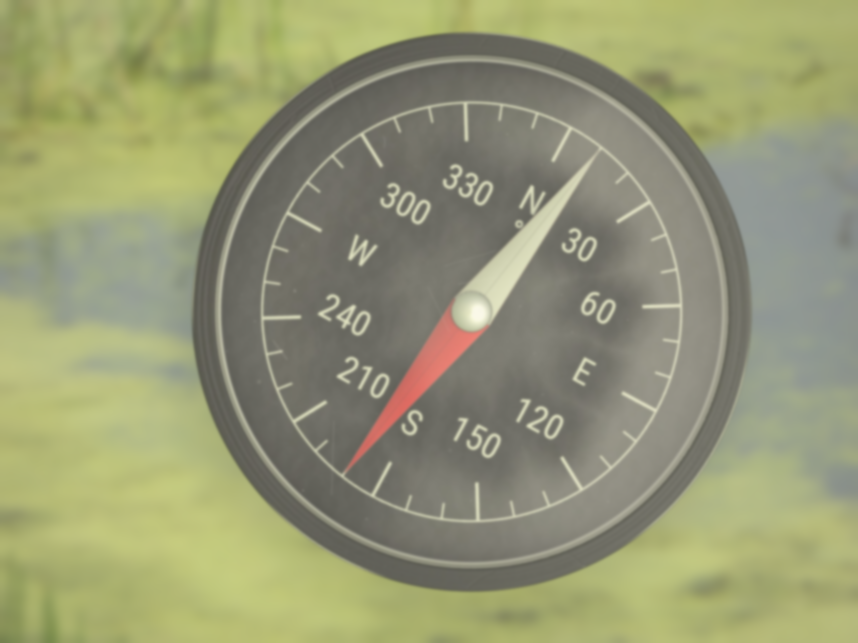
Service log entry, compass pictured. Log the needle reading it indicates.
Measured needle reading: 190 °
